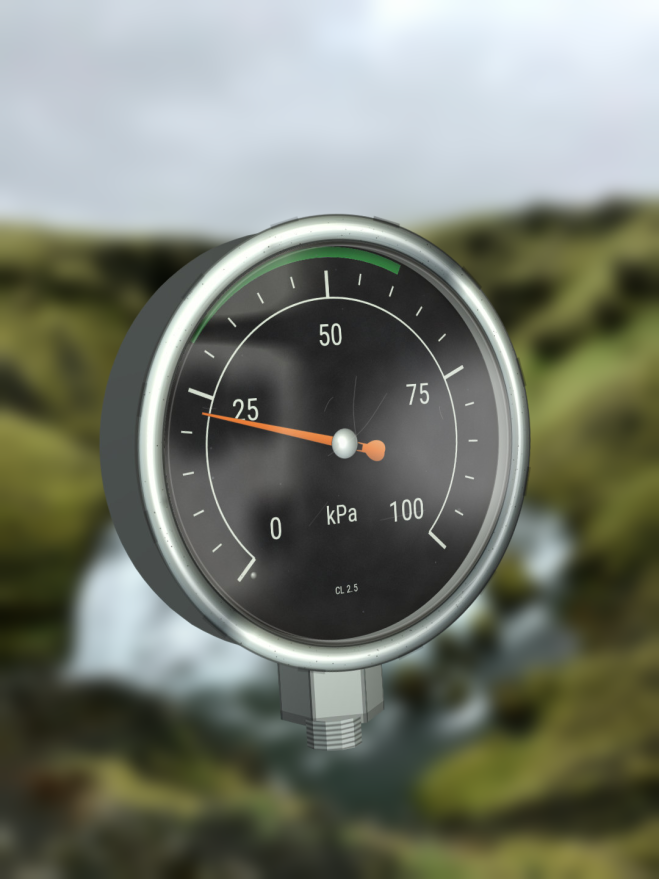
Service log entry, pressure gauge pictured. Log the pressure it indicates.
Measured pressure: 22.5 kPa
